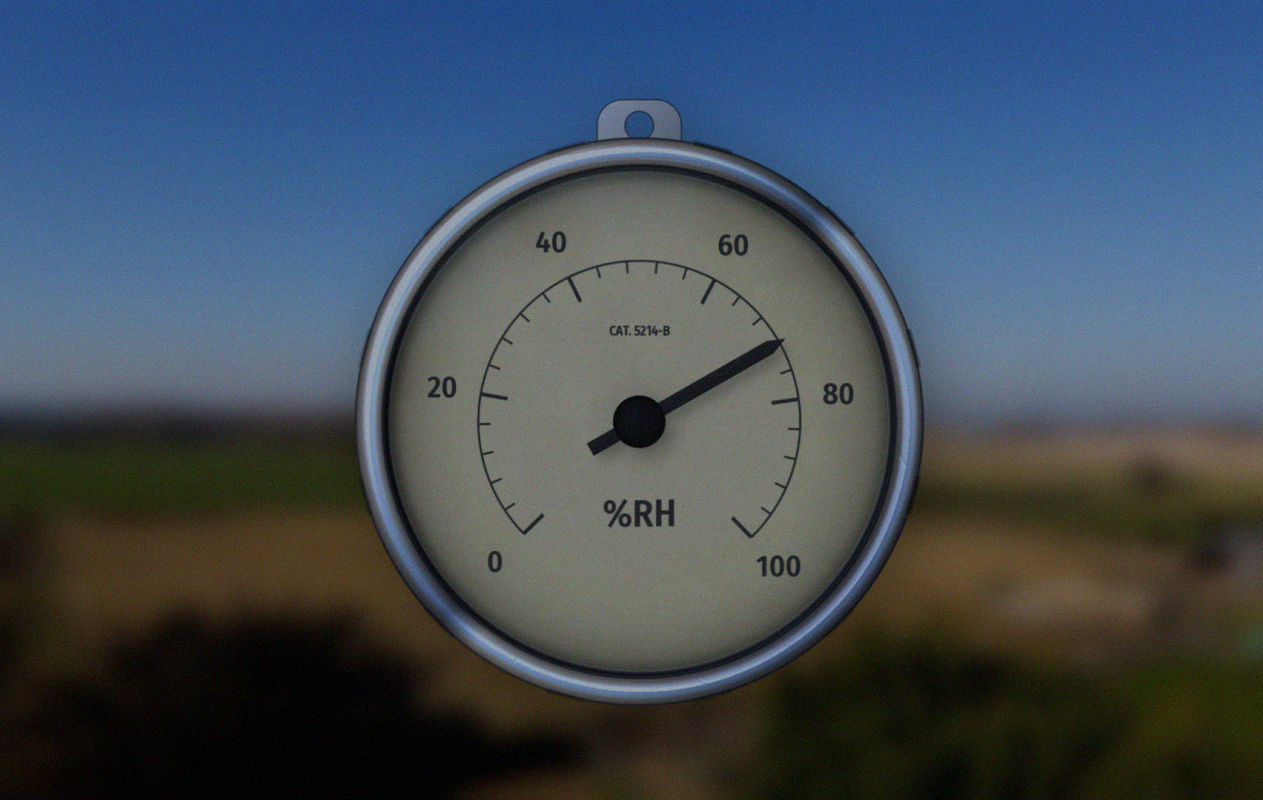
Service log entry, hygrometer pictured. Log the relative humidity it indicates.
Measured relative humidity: 72 %
